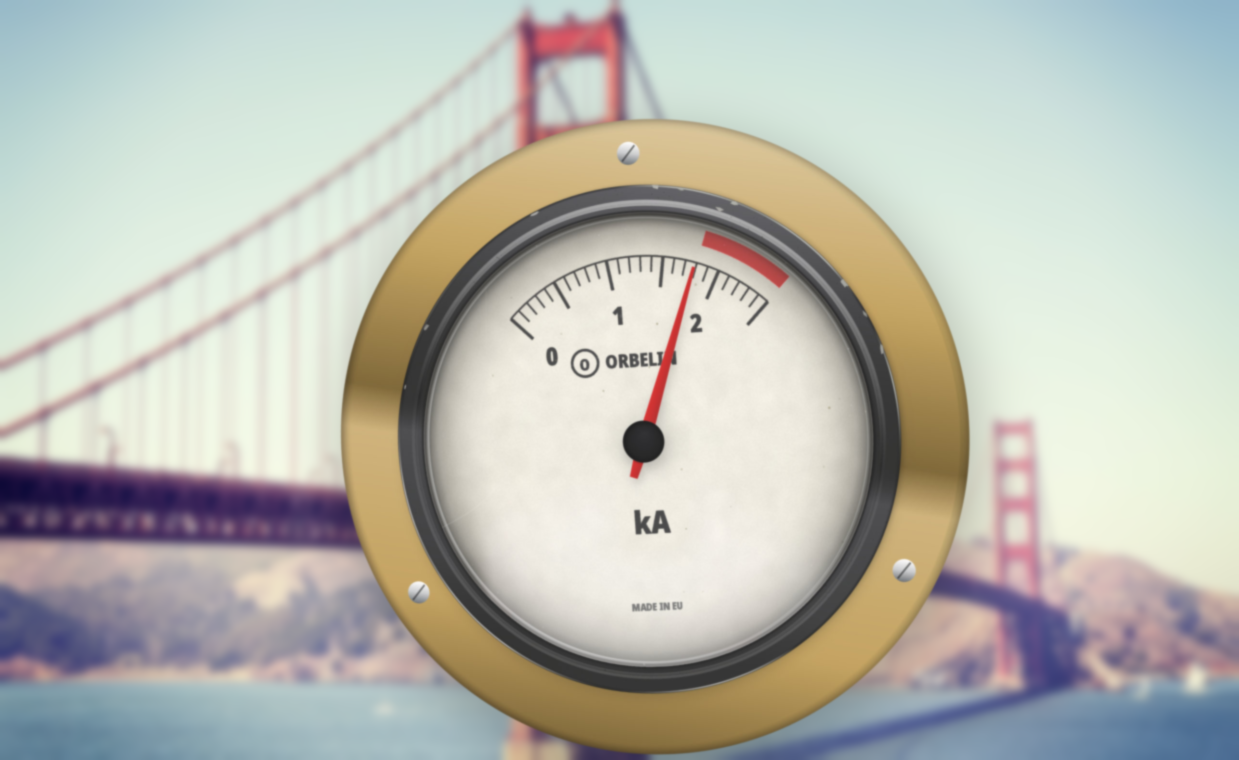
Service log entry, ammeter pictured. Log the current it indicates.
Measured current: 1.8 kA
